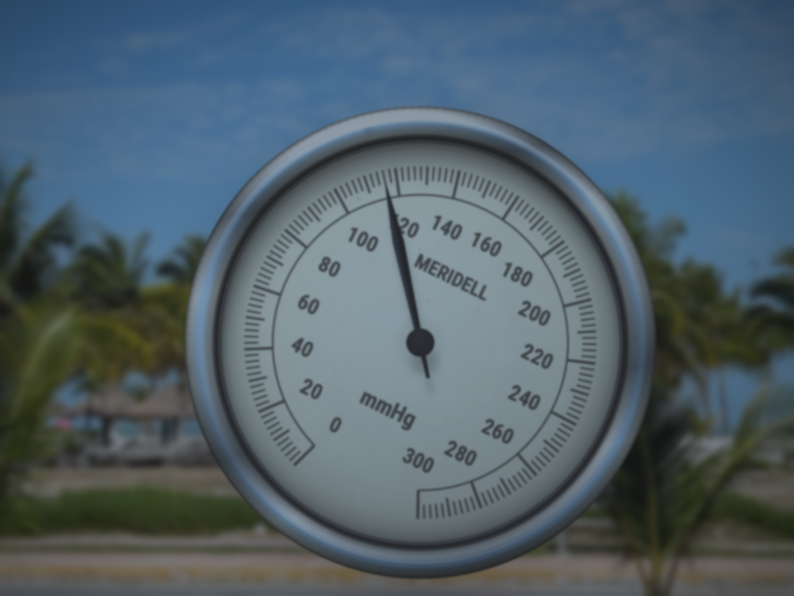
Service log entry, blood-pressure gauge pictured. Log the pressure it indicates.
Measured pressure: 116 mmHg
